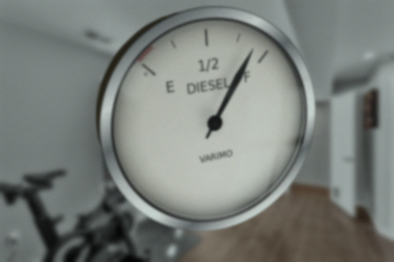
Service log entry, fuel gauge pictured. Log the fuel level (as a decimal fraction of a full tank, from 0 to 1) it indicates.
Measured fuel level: 0.875
